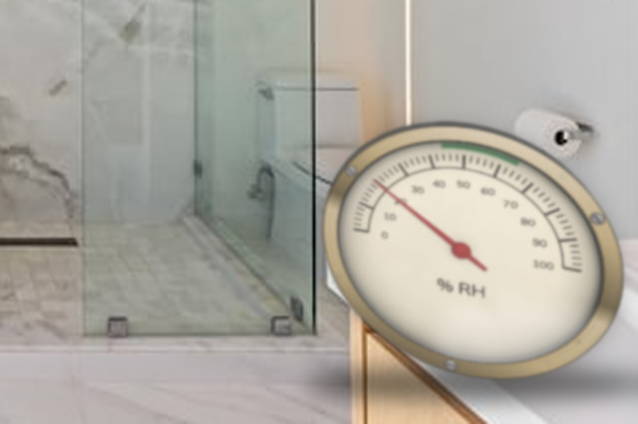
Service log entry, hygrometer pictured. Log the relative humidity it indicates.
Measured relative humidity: 20 %
